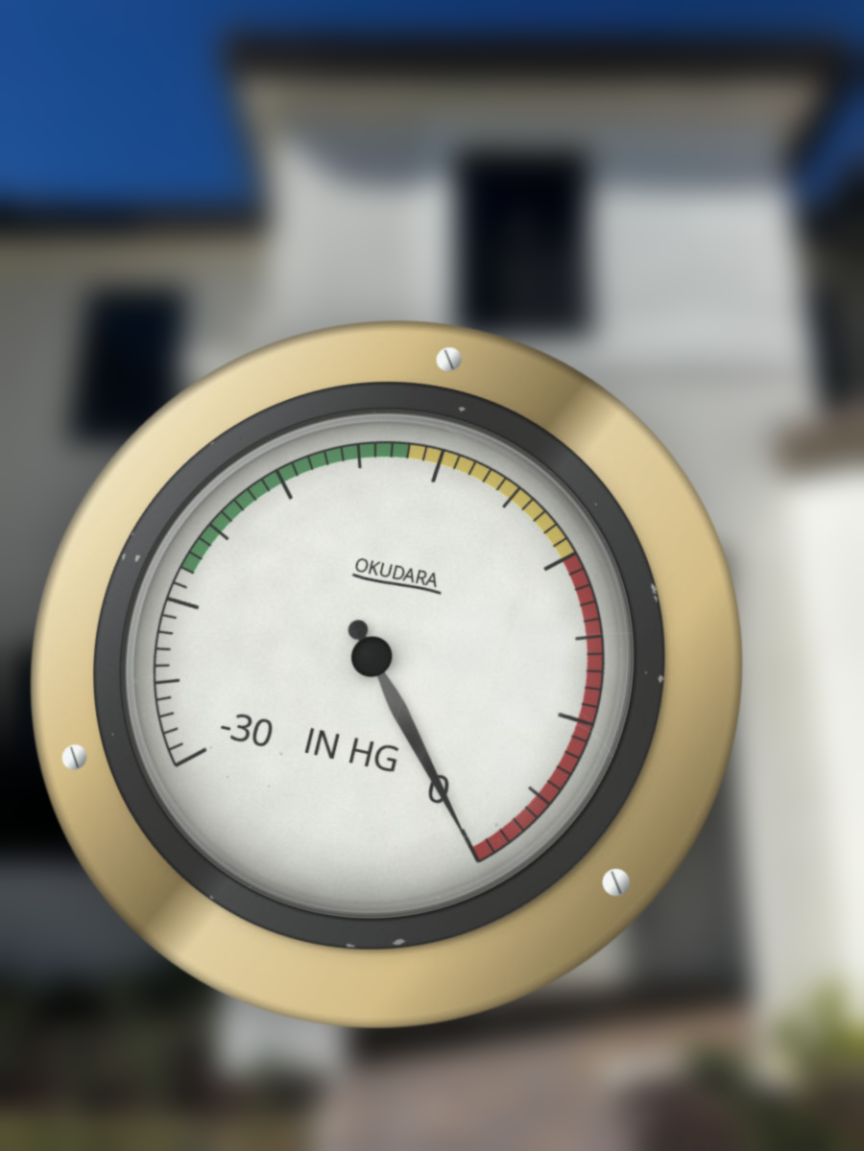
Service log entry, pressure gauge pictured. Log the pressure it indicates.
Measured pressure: 0 inHg
